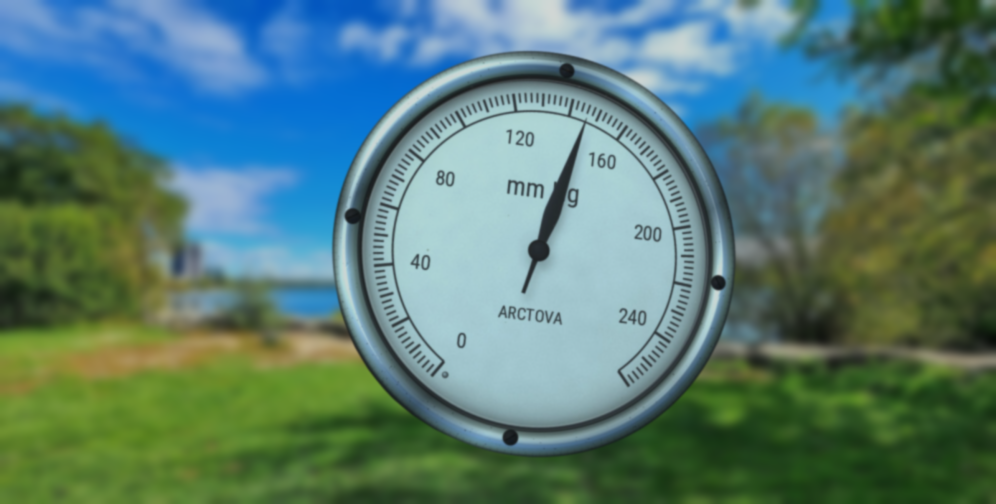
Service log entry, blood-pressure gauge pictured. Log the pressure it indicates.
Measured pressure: 146 mmHg
